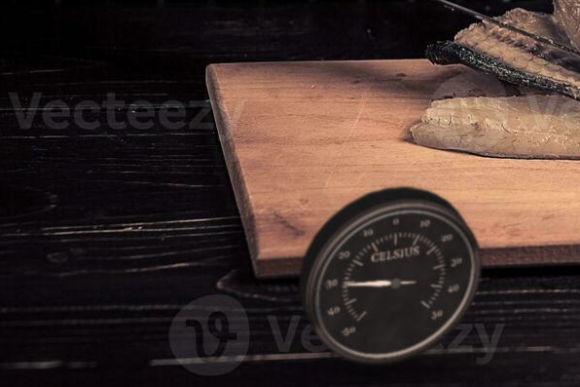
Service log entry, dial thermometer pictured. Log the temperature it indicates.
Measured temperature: -30 °C
